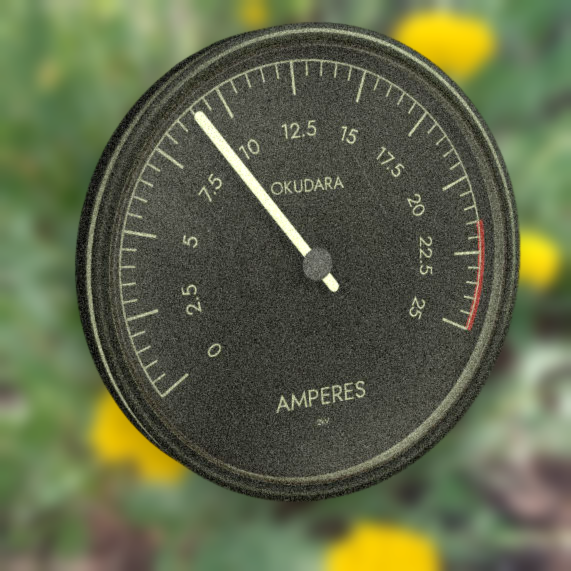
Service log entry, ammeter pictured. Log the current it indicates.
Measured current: 9 A
